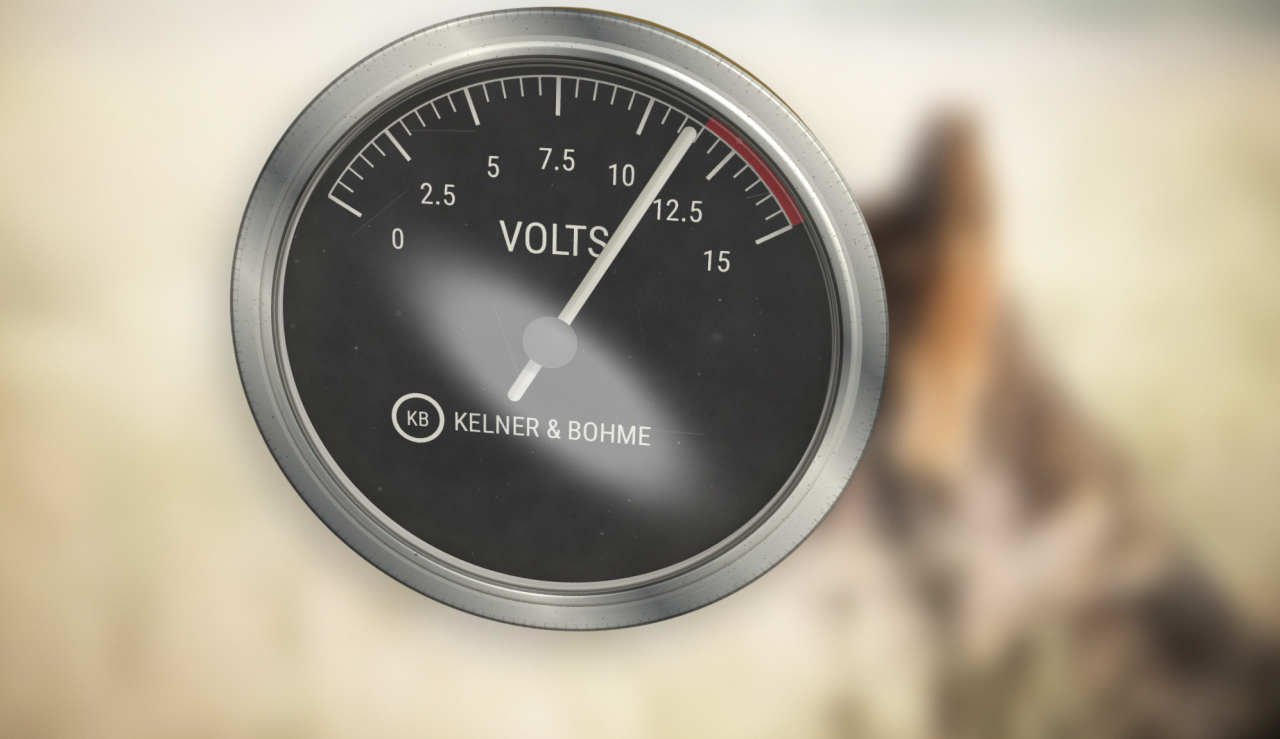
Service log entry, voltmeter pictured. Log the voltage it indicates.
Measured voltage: 11.25 V
